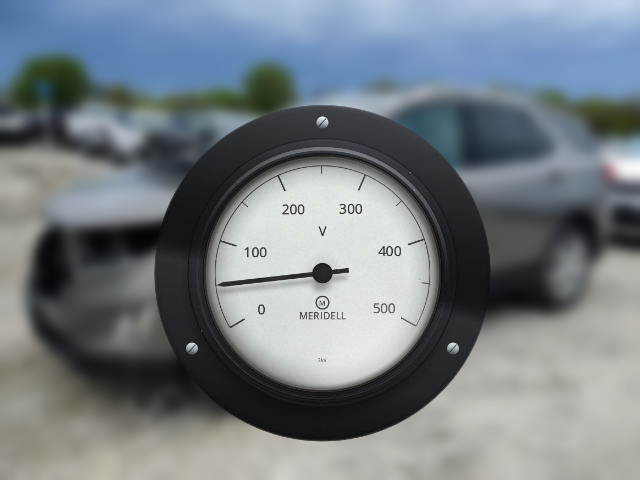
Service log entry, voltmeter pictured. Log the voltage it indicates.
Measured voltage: 50 V
